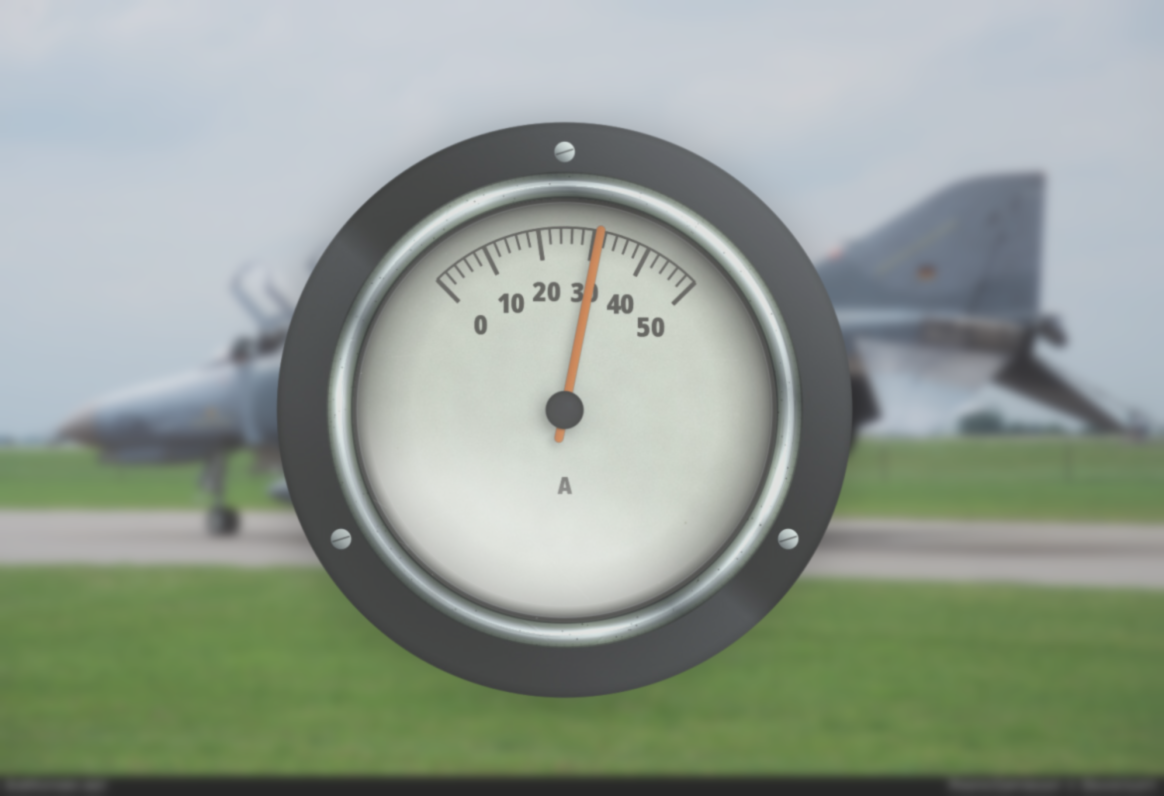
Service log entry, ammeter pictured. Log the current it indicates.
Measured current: 31 A
